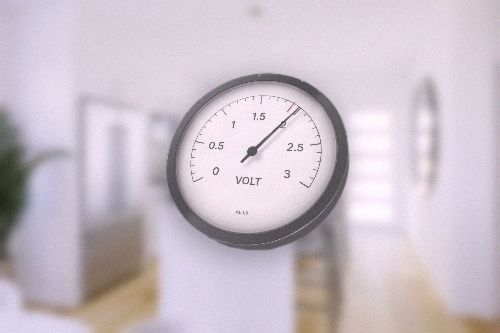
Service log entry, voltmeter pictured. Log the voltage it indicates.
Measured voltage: 2 V
